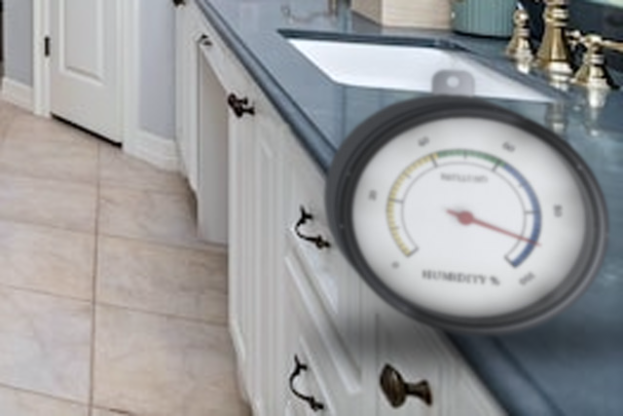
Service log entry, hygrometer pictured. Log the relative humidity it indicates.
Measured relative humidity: 90 %
